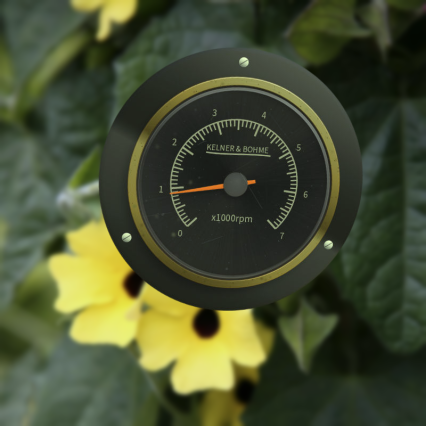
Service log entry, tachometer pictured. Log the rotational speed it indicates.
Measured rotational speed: 900 rpm
